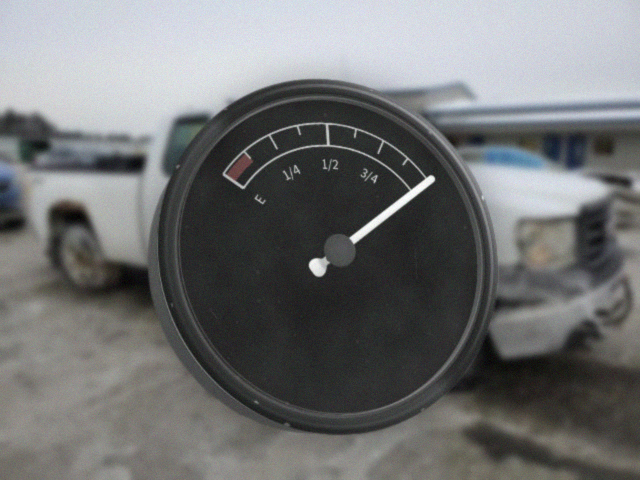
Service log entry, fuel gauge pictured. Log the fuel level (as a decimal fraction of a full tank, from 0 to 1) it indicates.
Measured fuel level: 1
